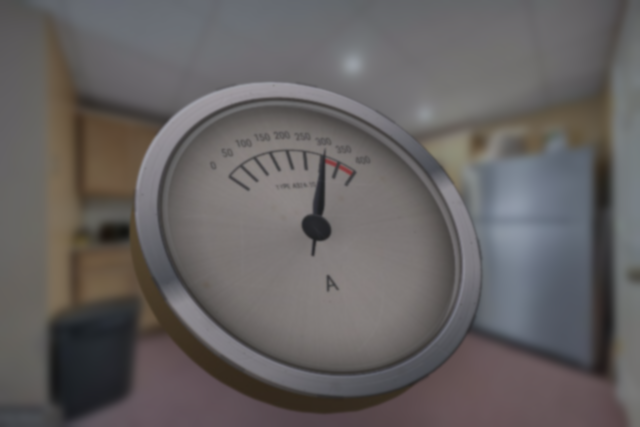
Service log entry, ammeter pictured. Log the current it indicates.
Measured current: 300 A
